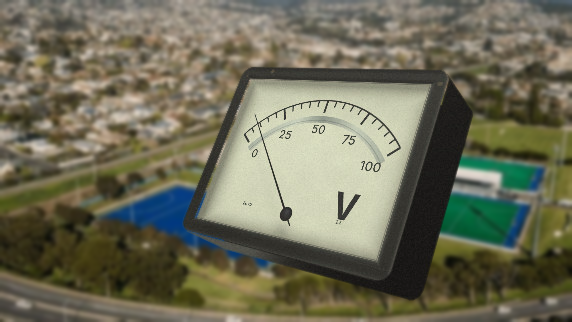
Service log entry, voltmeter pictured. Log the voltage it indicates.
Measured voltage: 10 V
